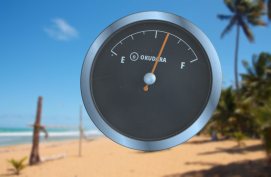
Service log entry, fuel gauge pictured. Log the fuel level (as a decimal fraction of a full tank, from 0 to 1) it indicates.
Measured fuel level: 0.625
